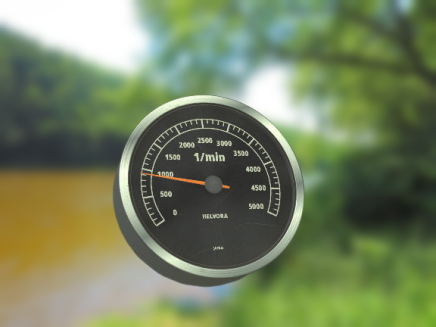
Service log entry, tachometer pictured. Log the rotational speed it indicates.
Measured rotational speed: 900 rpm
